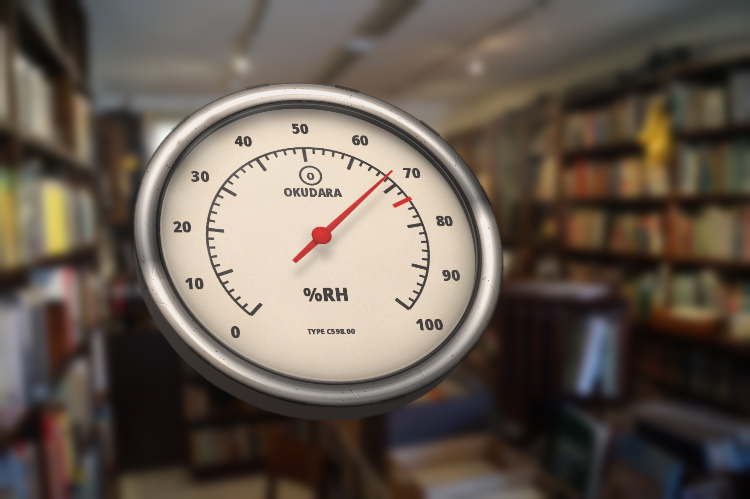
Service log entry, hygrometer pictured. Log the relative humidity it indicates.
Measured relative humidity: 68 %
